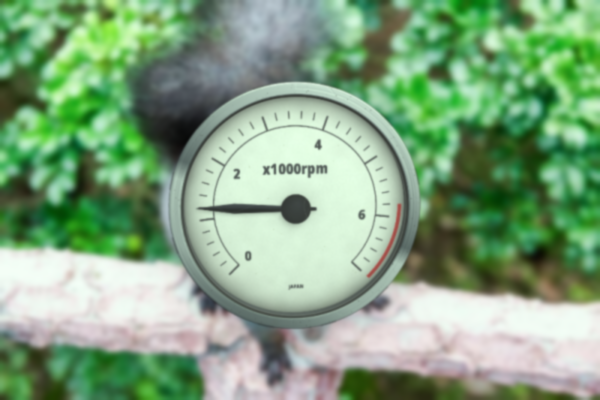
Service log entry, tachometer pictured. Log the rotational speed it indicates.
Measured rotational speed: 1200 rpm
